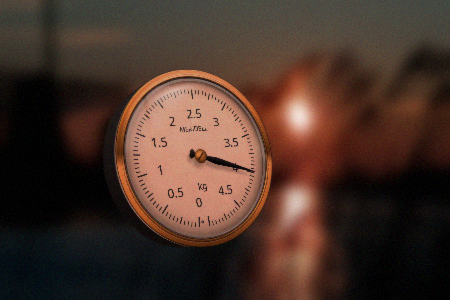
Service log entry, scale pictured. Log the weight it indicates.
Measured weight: 4 kg
